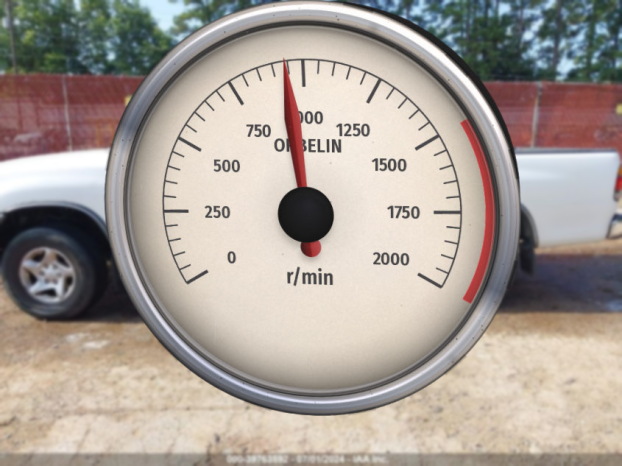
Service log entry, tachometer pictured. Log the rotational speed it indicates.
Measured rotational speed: 950 rpm
